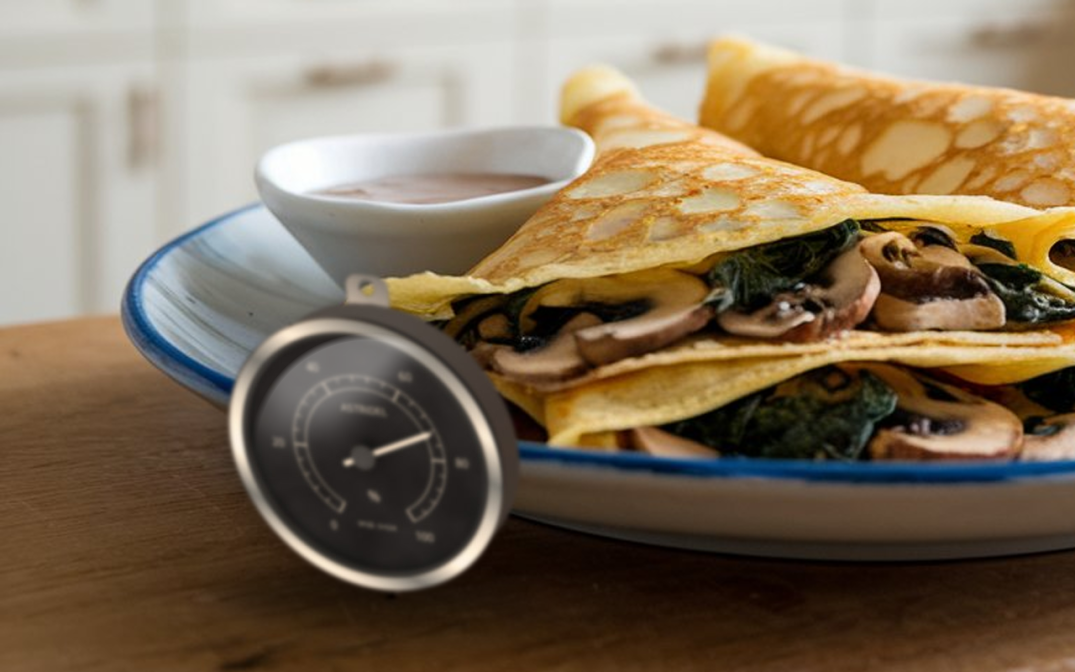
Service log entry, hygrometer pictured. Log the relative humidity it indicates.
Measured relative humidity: 72 %
